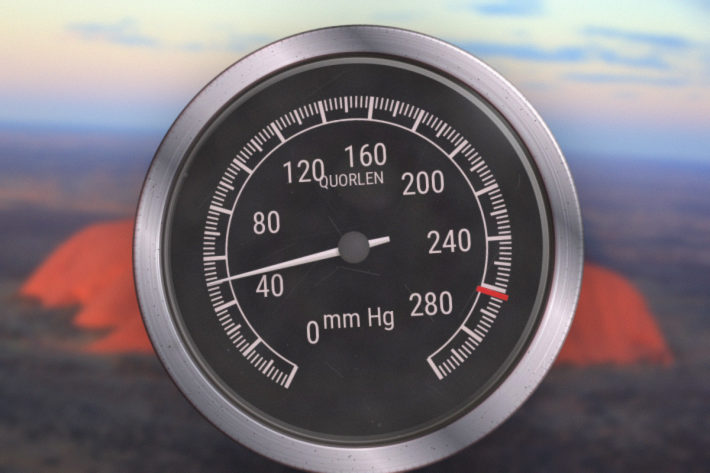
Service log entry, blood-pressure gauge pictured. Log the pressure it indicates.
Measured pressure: 50 mmHg
